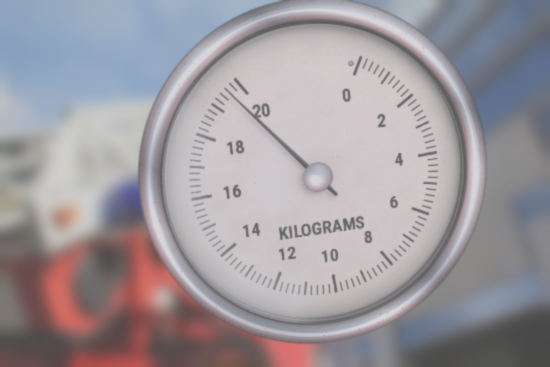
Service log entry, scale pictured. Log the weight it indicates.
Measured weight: 19.6 kg
